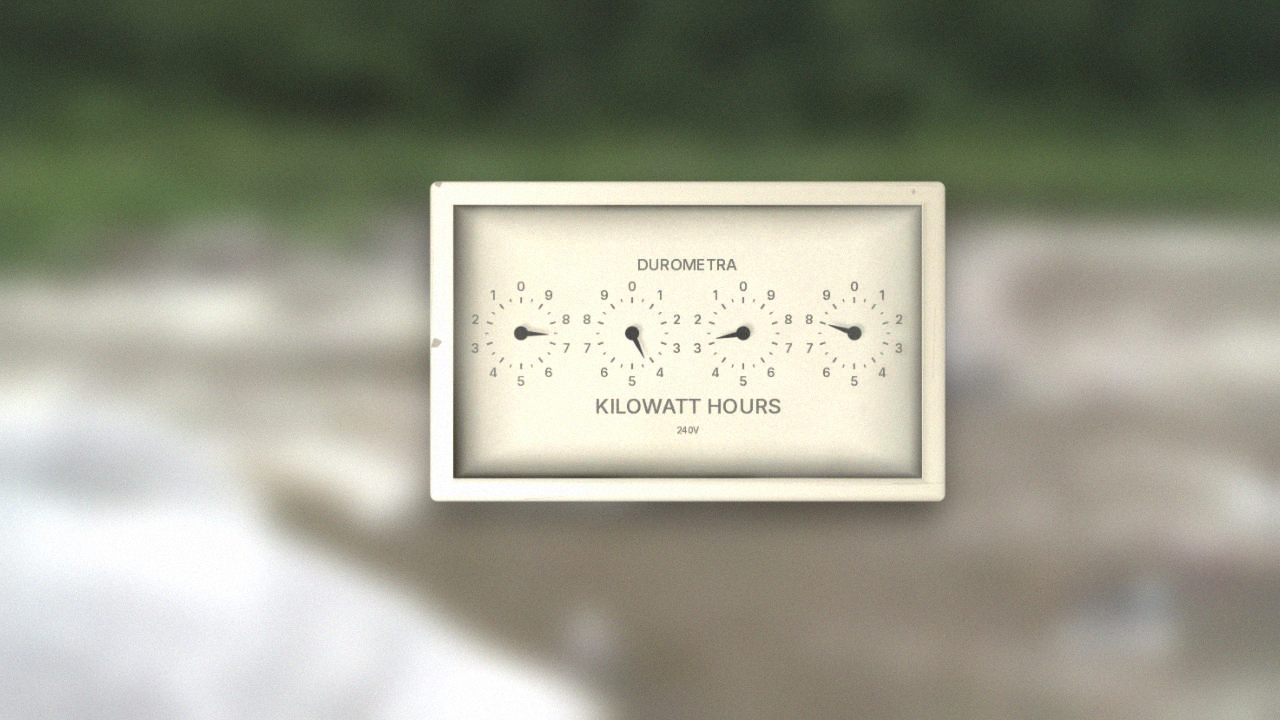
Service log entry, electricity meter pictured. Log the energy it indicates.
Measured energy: 7428 kWh
